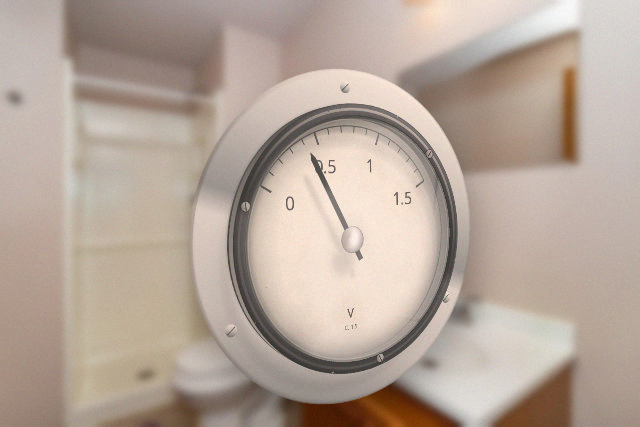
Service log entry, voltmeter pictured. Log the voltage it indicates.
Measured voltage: 0.4 V
